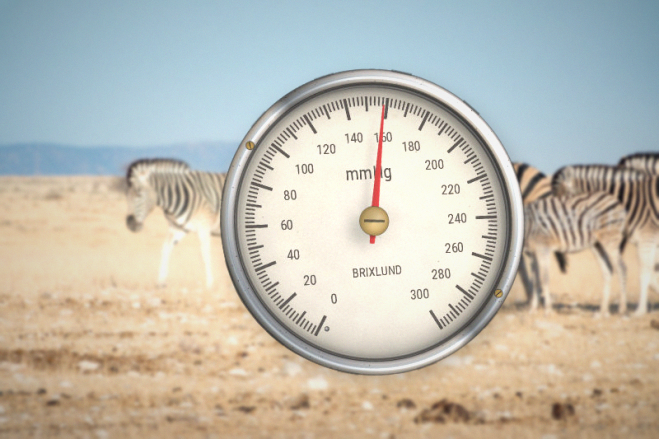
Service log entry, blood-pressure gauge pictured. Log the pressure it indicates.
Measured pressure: 158 mmHg
